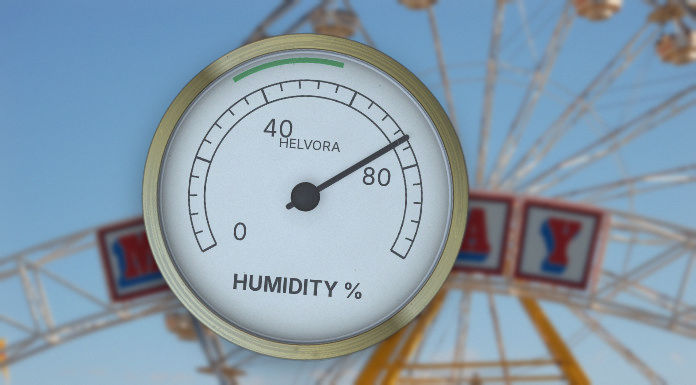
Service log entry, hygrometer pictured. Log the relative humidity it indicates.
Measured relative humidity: 74 %
